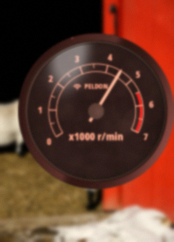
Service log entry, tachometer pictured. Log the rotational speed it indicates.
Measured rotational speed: 4500 rpm
